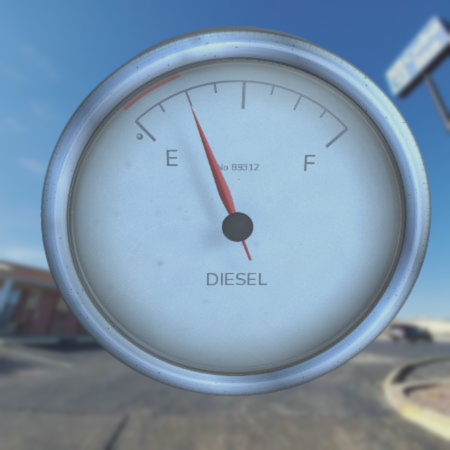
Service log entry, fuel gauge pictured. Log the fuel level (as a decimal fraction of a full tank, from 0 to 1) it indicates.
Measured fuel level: 0.25
